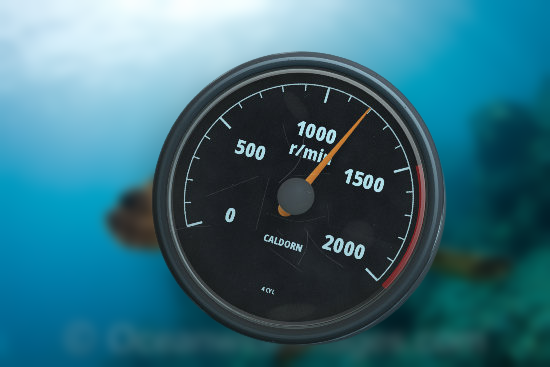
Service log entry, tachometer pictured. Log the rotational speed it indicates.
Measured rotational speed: 1200 rpm
